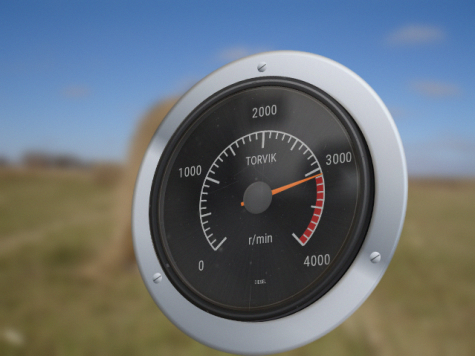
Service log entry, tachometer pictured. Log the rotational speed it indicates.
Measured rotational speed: 3100 rpm
